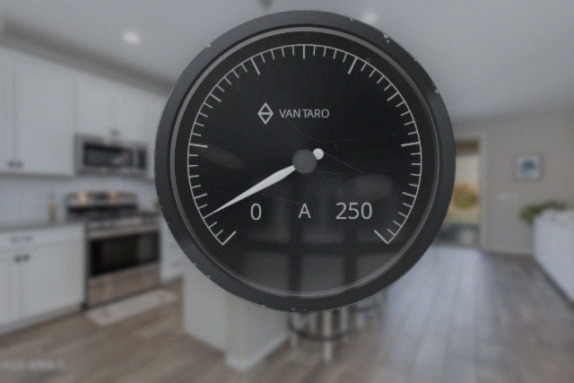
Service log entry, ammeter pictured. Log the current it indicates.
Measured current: 15 A
